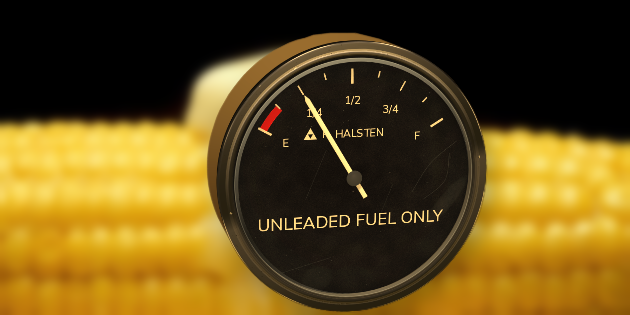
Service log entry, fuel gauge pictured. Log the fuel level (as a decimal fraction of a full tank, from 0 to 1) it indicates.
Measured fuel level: 0.25
